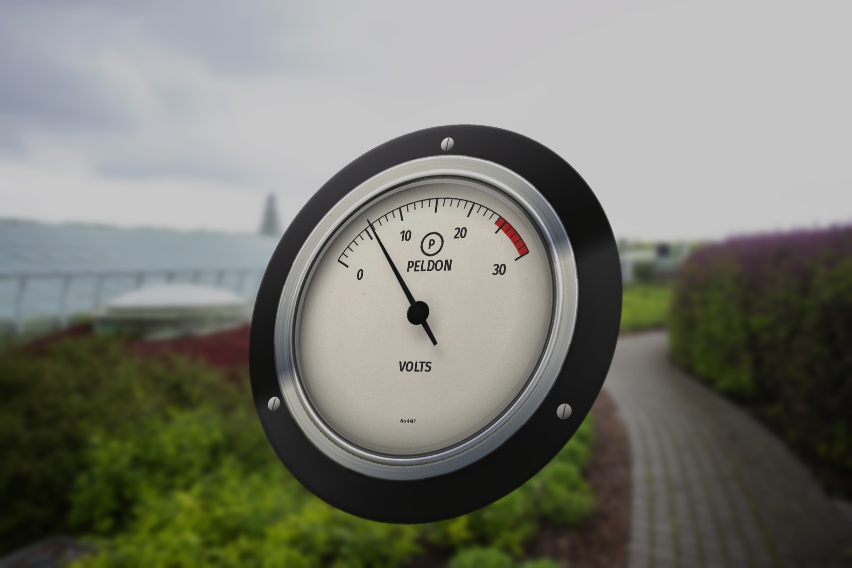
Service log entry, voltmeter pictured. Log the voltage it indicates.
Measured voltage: 6 V
